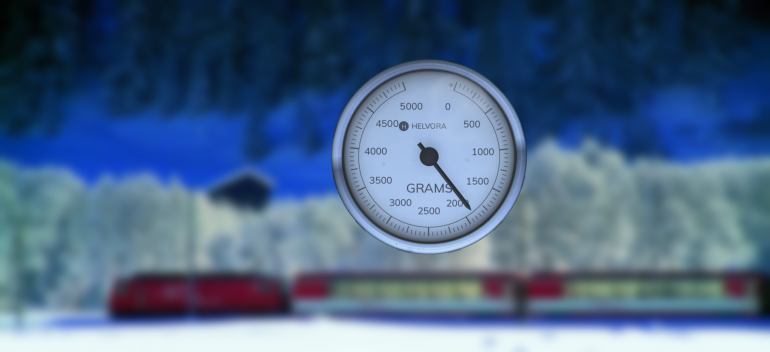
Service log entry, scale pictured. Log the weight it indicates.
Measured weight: 1900 g
